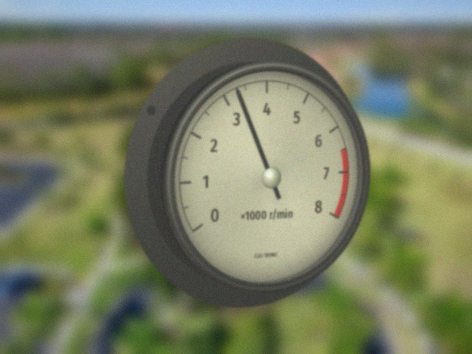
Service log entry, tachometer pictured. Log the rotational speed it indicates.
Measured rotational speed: 3250 rpm
